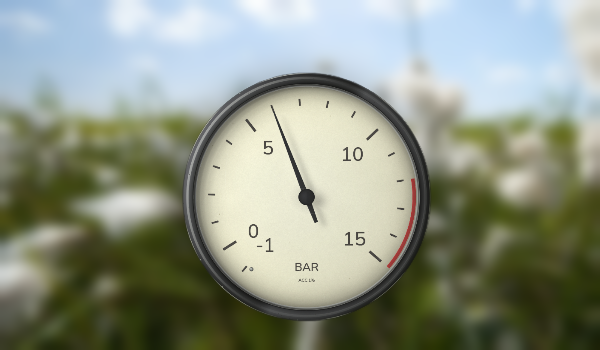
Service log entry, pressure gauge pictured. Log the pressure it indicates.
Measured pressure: 6 bar
